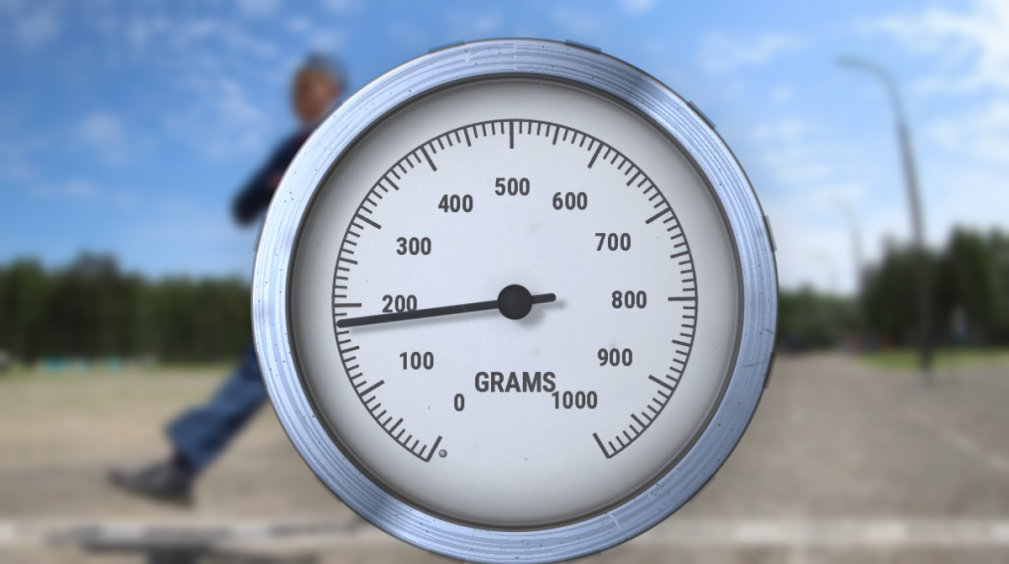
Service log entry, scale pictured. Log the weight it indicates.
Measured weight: 180 g
